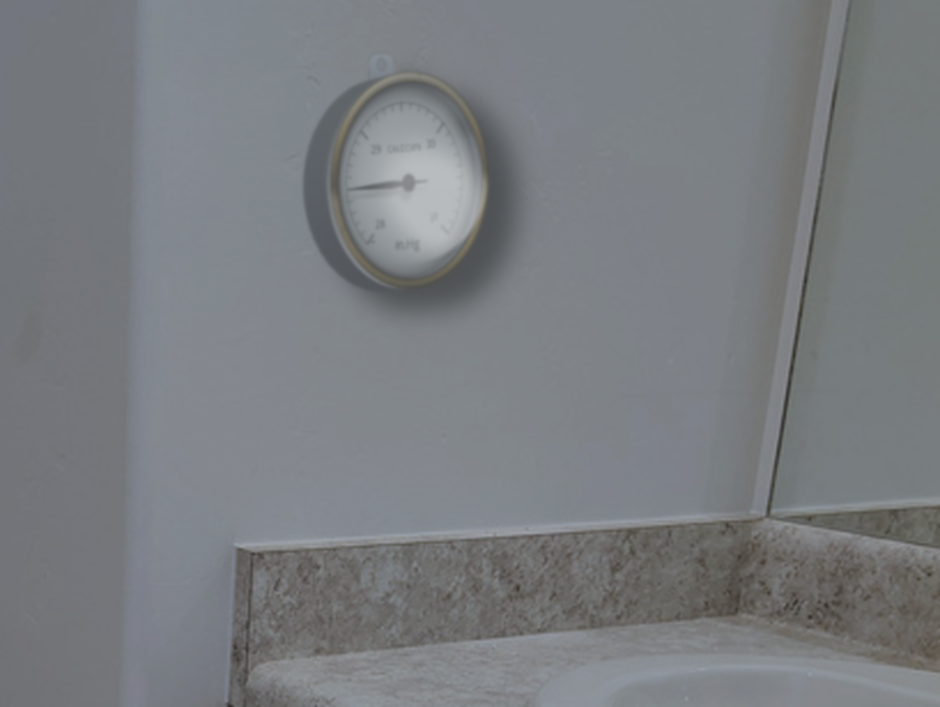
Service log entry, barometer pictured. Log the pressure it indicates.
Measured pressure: 28.5 inHg
